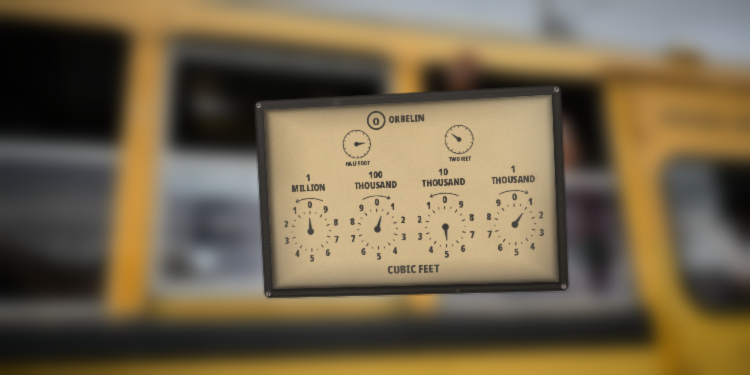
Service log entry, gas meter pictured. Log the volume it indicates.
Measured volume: 5100 ft³
